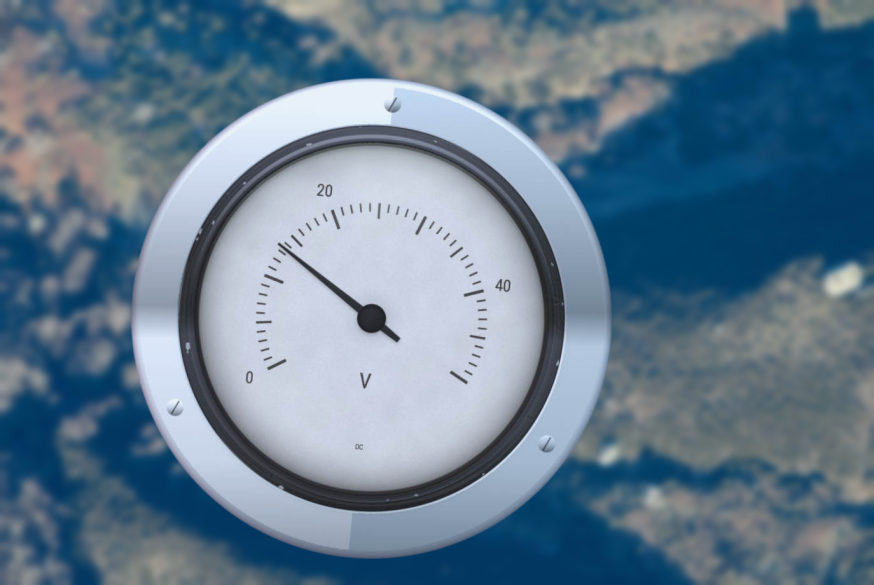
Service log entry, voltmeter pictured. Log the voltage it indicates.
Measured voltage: 13.5 V
